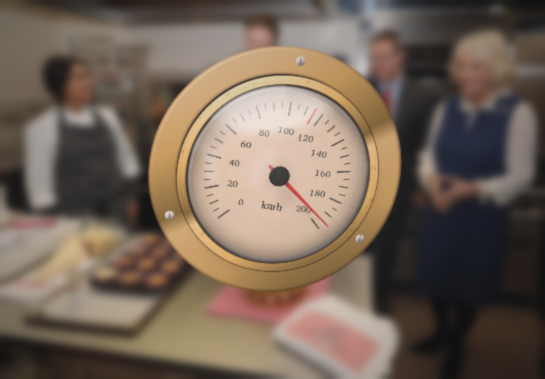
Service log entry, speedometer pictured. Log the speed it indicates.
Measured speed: 195 km/h
